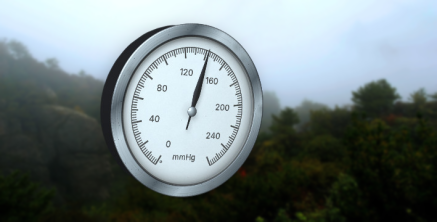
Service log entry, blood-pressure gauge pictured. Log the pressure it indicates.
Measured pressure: 140 mmHg
